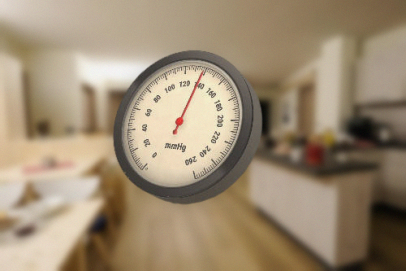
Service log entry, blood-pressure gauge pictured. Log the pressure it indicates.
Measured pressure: 140 mmHg
